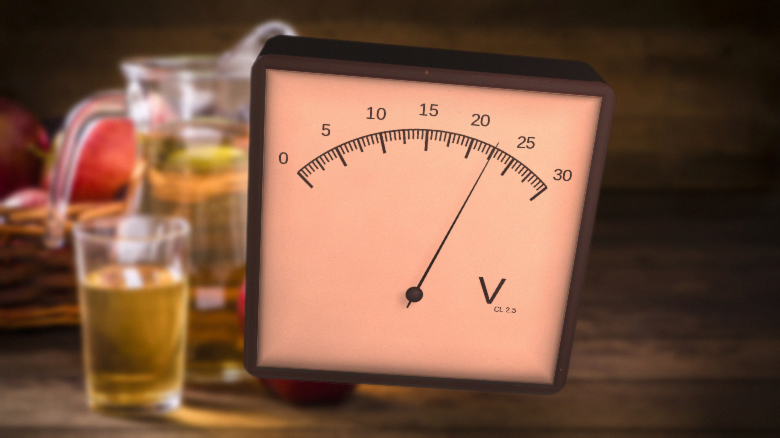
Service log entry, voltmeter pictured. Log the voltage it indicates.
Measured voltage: 22.5 V
